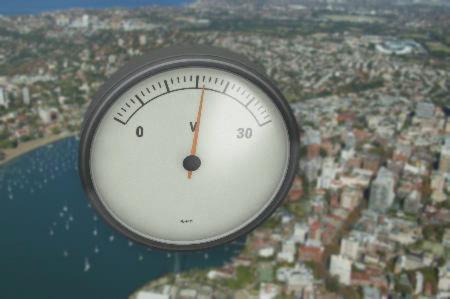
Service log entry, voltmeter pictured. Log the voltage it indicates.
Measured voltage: 16 V
